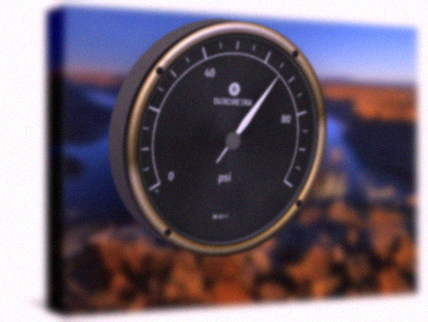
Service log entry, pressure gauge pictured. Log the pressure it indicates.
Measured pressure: 65 psi
